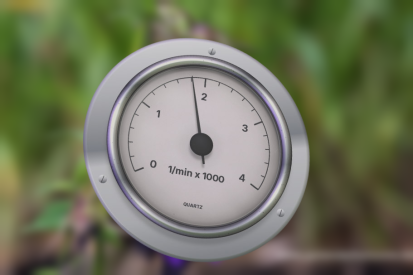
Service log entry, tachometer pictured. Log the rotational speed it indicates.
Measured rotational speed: 1800 rpm
